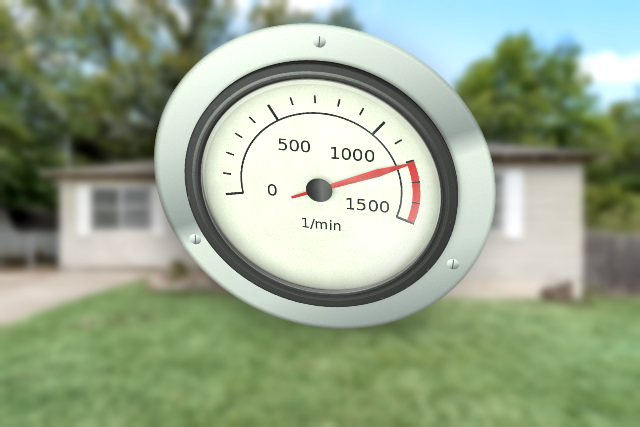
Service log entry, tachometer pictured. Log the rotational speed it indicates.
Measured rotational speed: 1200 rpm
